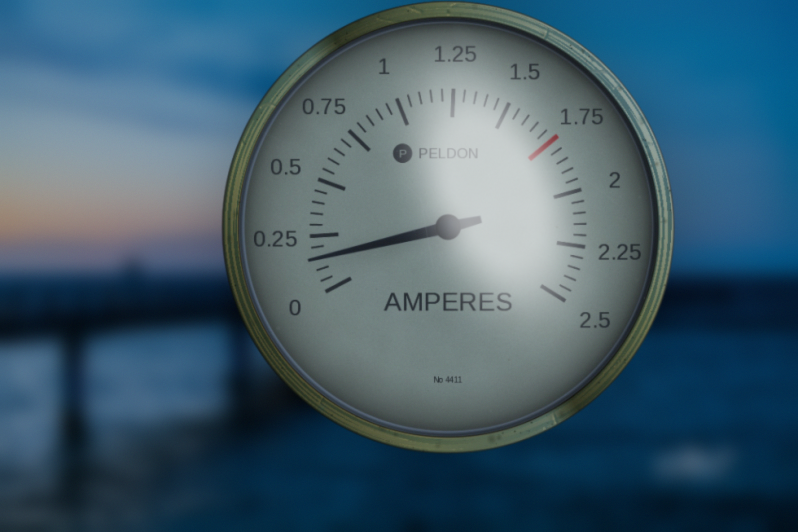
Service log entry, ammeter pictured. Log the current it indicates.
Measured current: 0.15 A
